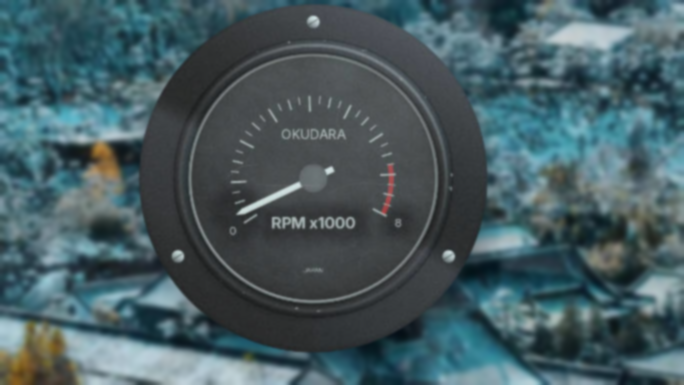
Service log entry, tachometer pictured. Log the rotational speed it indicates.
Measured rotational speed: 250 rpm
